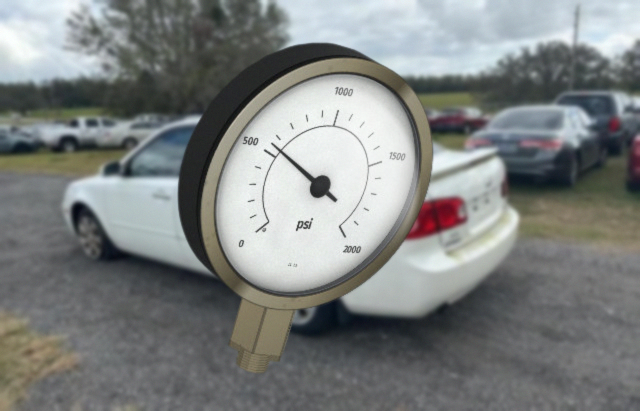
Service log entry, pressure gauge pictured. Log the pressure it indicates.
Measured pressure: 550 psi
